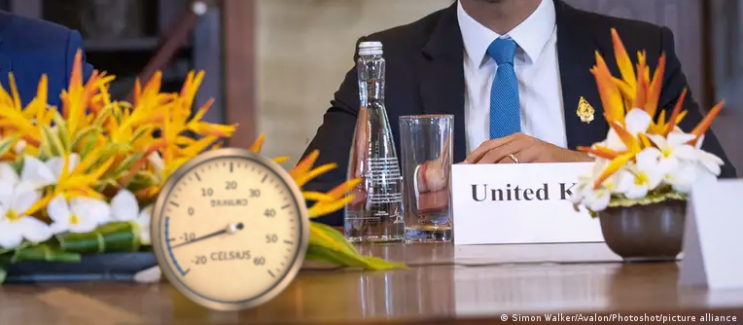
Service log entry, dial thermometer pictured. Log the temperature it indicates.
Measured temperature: -12 °C
